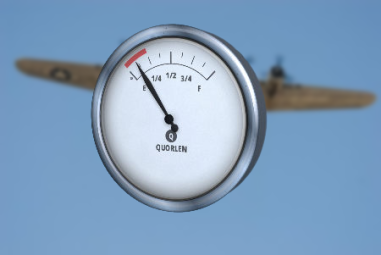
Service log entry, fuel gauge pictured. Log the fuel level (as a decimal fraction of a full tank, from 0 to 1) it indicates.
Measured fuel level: 0.125
